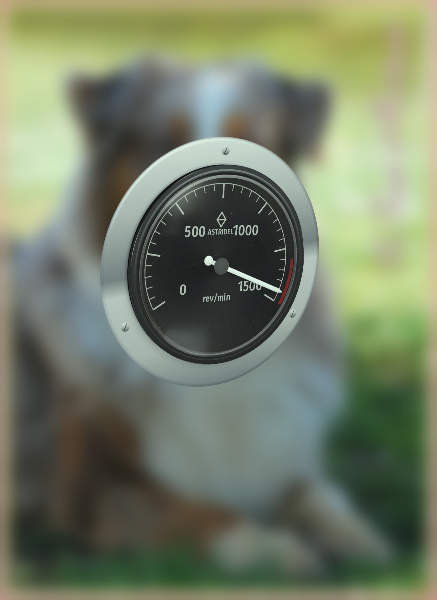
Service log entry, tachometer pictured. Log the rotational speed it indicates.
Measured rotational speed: 1450 rpm
